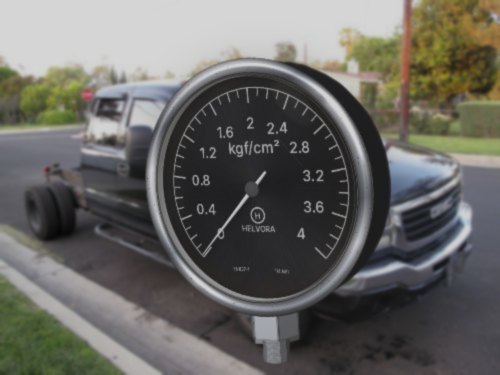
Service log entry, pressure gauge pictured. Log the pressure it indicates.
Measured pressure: 0 kg/cm²
